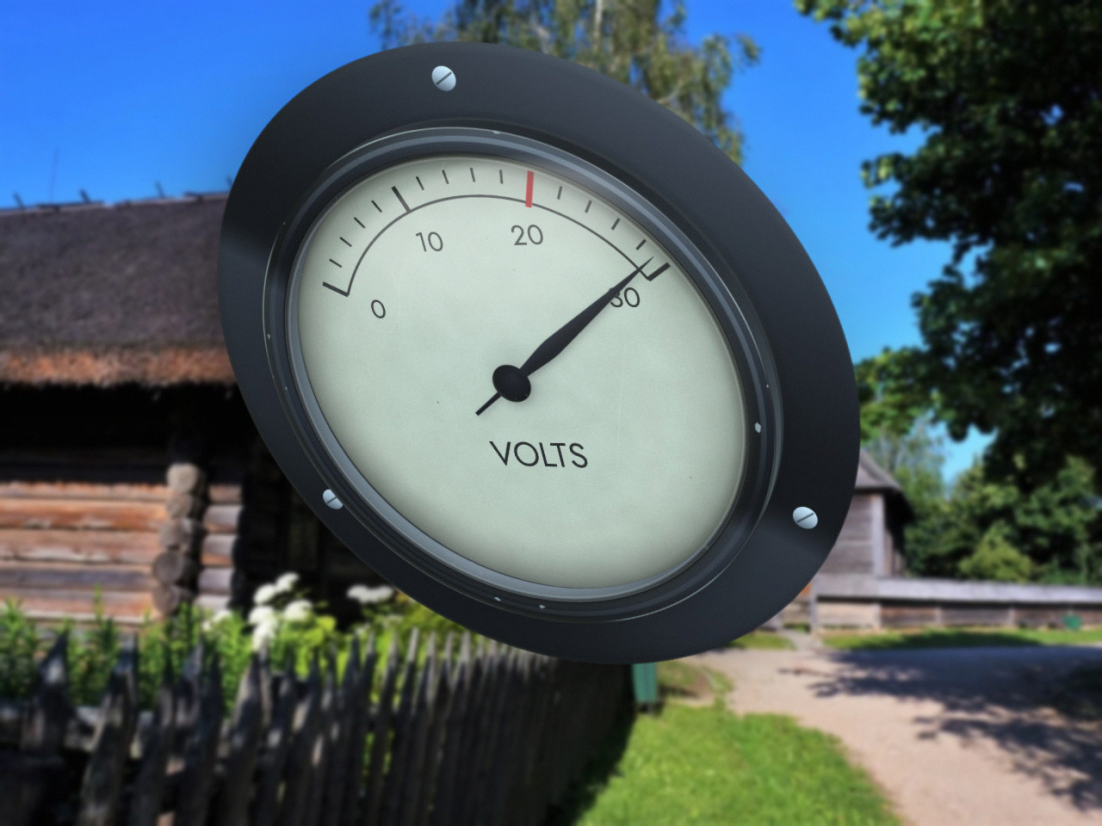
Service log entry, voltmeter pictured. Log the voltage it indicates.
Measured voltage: 29 V
